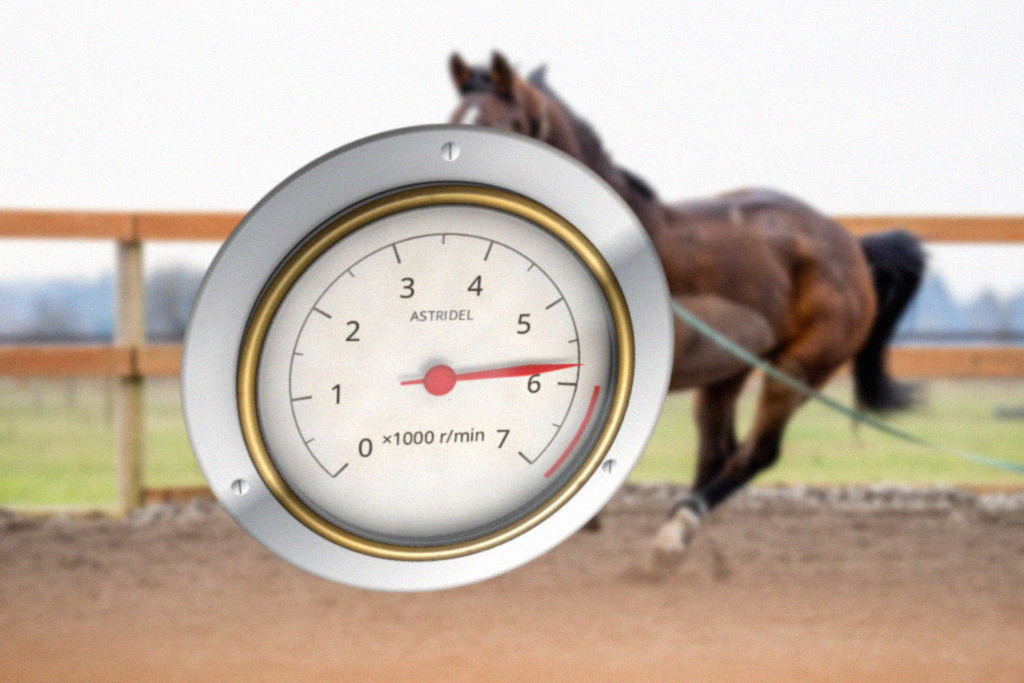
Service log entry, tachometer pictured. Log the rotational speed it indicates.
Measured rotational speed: 5750 rpm
